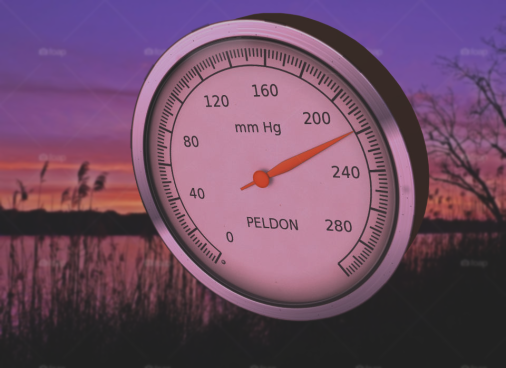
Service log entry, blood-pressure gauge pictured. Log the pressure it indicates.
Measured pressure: 218 mmHg
